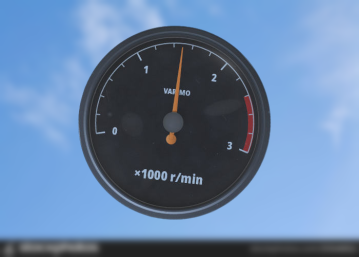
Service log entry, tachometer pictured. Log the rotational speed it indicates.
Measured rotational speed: 1500 rpm
